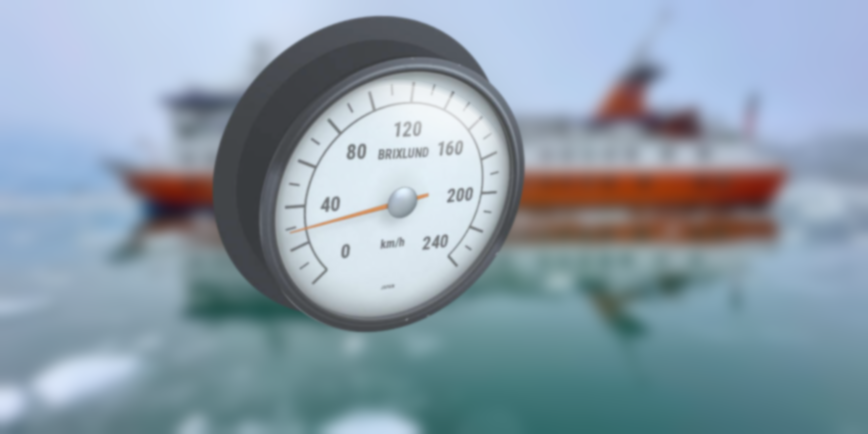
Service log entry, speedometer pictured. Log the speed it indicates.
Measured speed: 30 km/h
